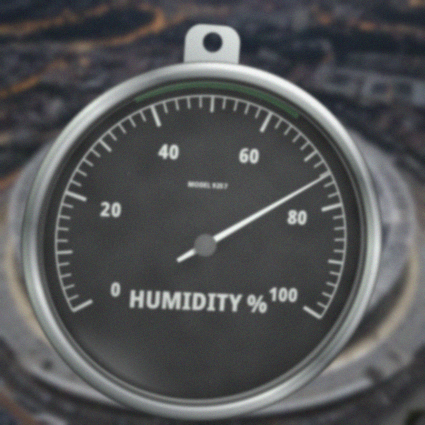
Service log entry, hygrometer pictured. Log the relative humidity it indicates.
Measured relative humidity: 74 %
